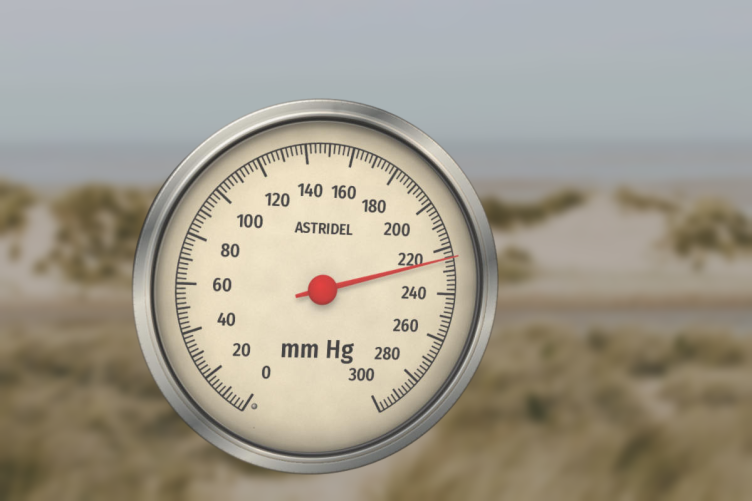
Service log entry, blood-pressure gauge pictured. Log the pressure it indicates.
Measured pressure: 224 mmHg
